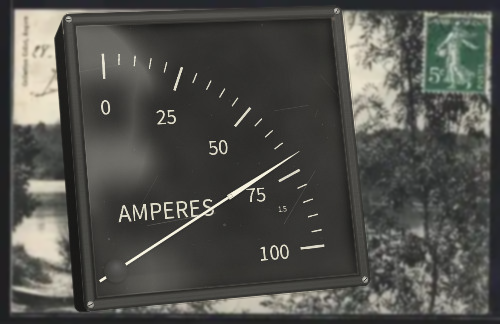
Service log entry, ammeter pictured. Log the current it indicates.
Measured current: 70 A
